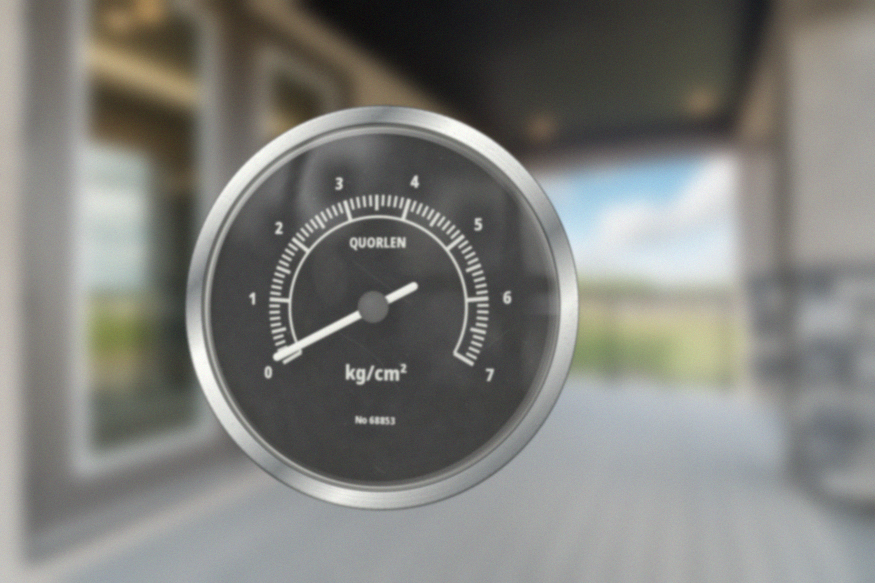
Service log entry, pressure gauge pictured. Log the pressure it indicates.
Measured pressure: 0.1 kg/cm²
